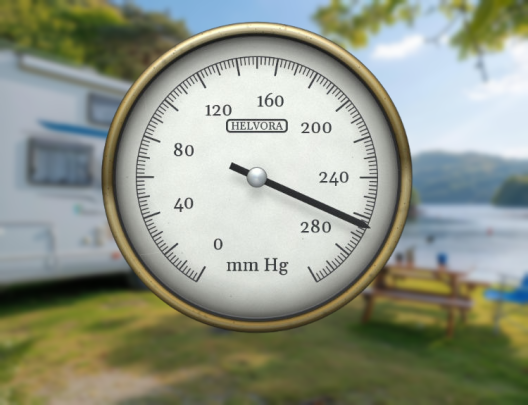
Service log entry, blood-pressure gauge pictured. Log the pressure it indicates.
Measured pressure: 264 mmHg
